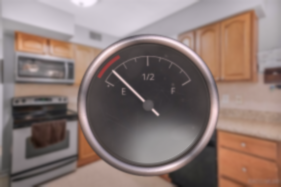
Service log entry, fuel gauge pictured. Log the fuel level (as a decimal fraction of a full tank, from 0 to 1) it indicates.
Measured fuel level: 0.125
